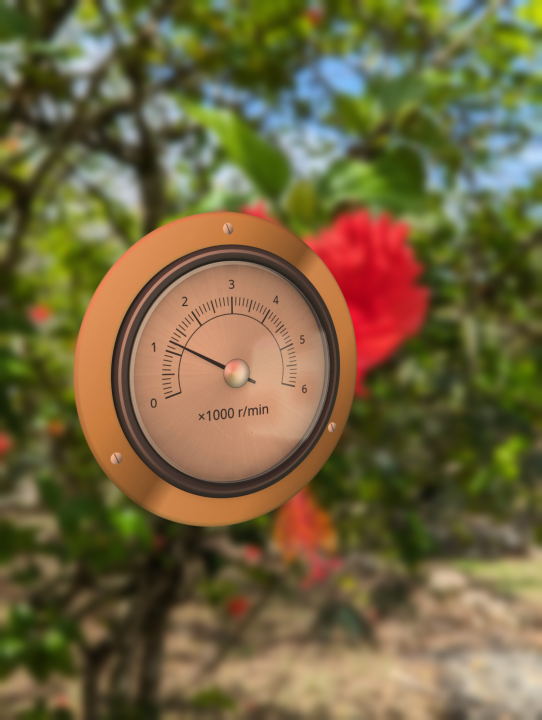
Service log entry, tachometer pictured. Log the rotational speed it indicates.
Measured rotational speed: 1200 rpm
